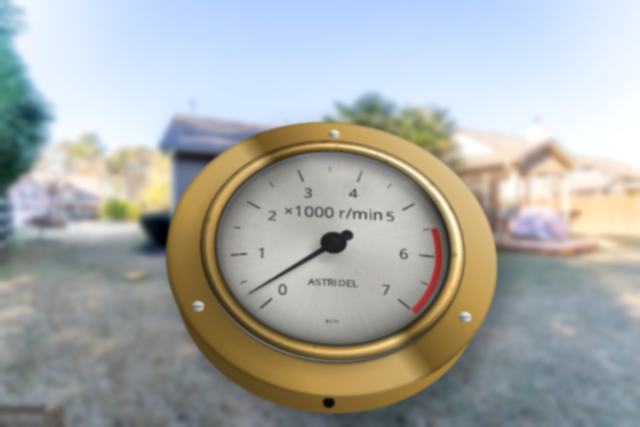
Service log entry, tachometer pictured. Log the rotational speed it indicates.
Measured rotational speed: 250 rpm
